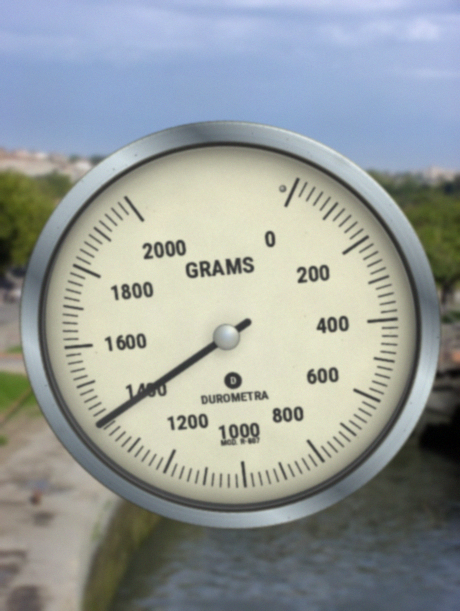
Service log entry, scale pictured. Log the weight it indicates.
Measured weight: 1400 g
